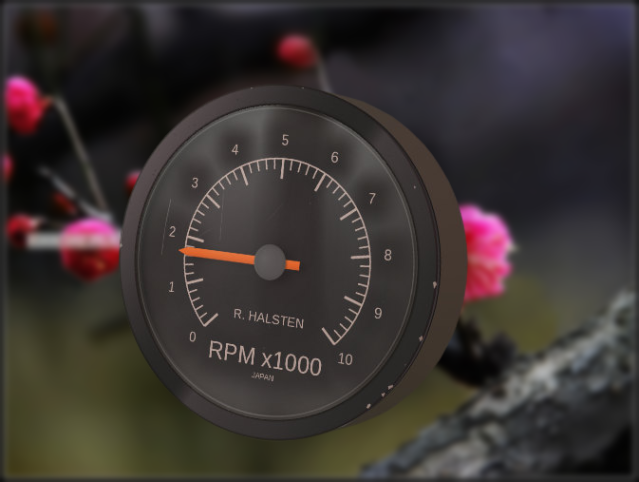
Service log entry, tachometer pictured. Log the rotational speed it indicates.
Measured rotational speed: 1700 rpm
